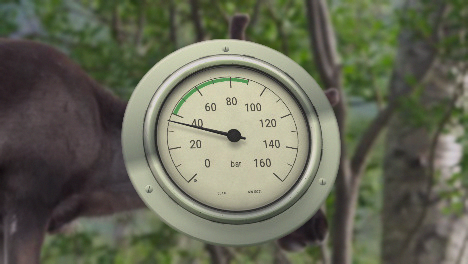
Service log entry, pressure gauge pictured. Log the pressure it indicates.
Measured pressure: 35 bar
